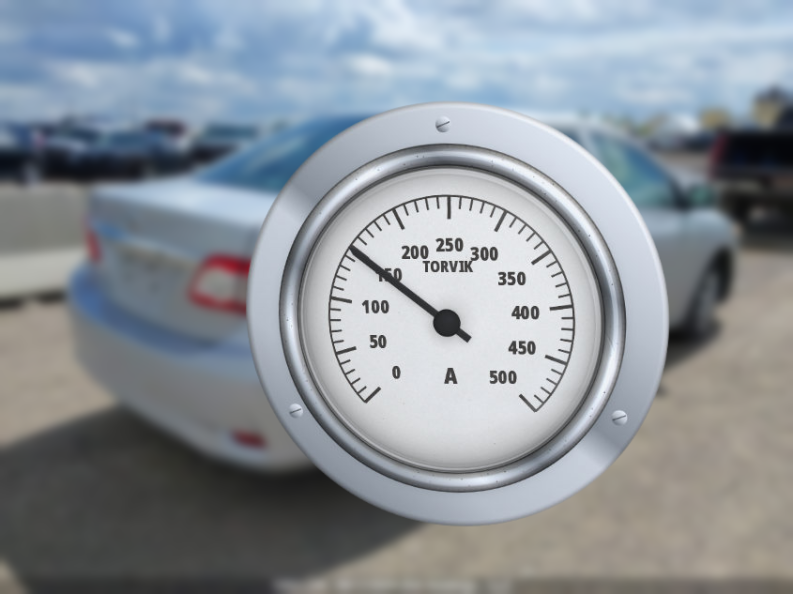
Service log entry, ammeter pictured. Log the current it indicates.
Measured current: 150 A
